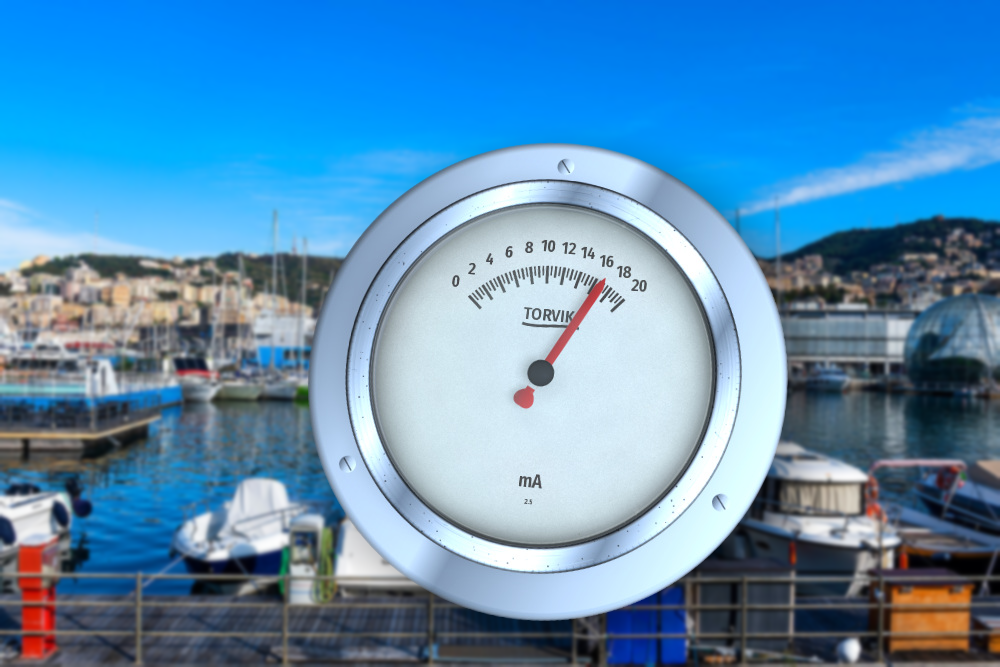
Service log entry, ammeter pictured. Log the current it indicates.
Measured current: 17 mA
